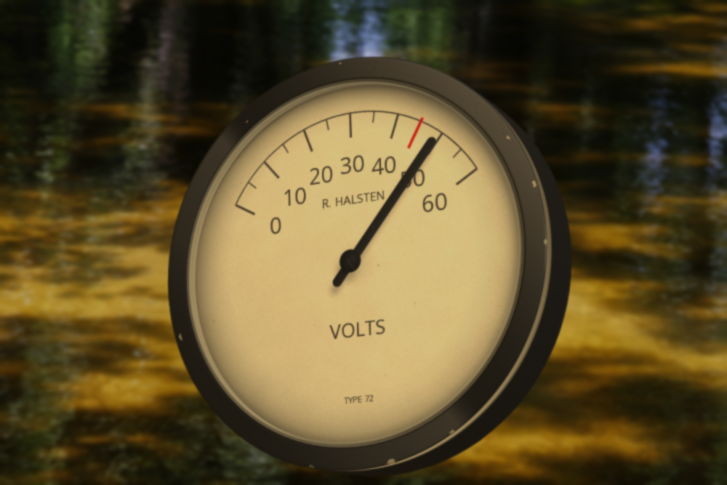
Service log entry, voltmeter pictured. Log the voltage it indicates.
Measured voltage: 50 V
